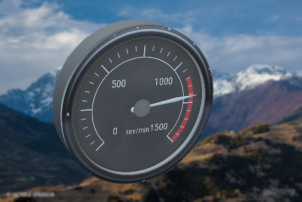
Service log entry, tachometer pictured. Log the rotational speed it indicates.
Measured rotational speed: 1200 rpm
